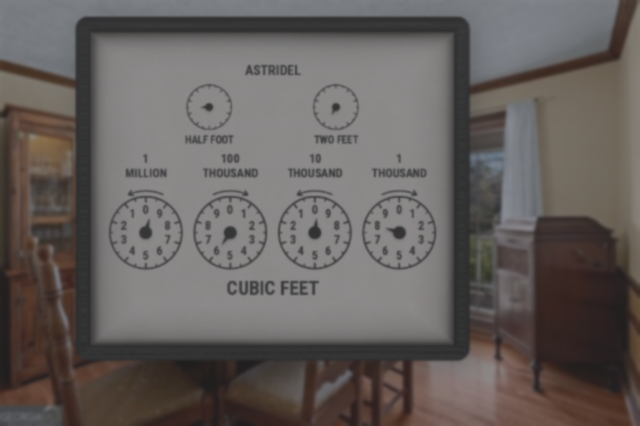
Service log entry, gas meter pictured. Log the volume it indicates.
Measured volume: 959800 ft³
